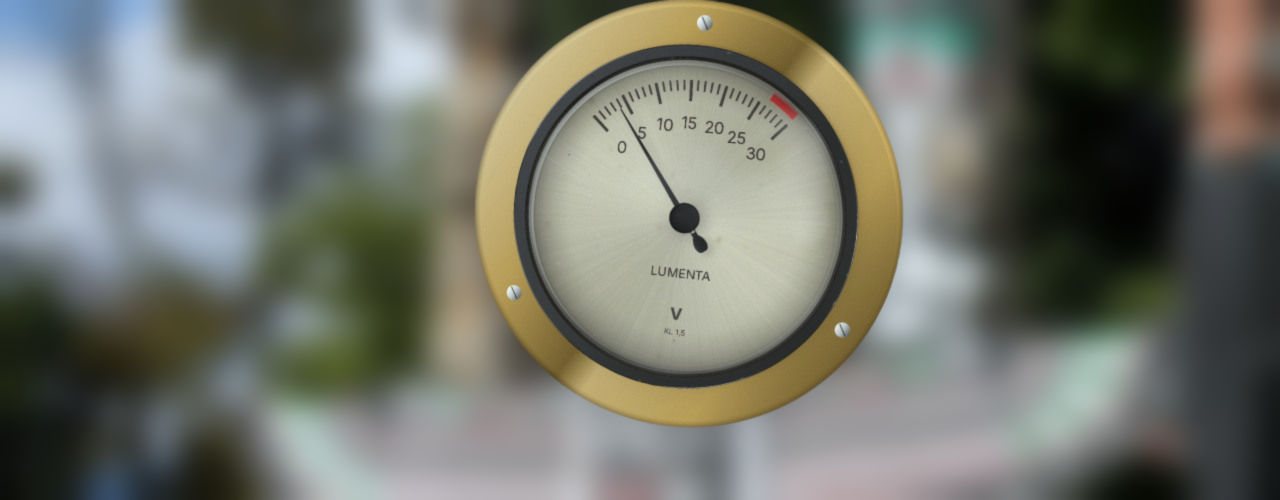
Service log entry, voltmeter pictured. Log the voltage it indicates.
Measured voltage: 4 V
